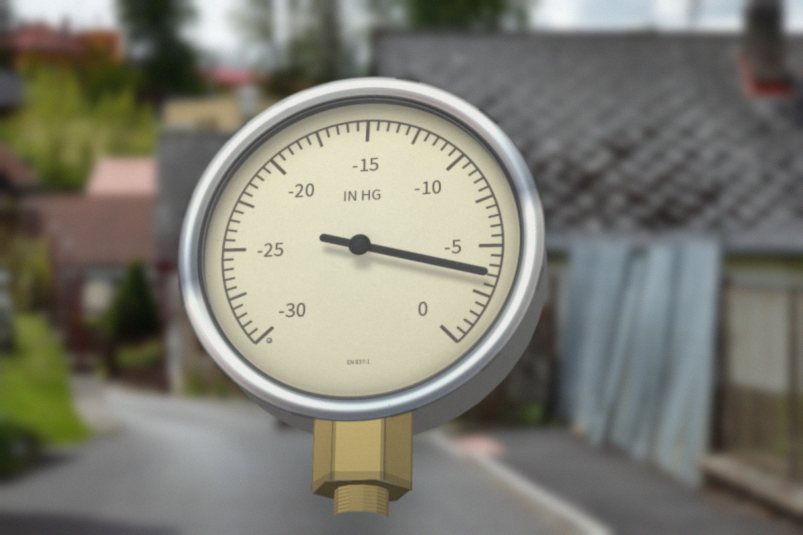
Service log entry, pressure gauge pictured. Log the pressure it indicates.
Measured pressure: -3.5 inHg
